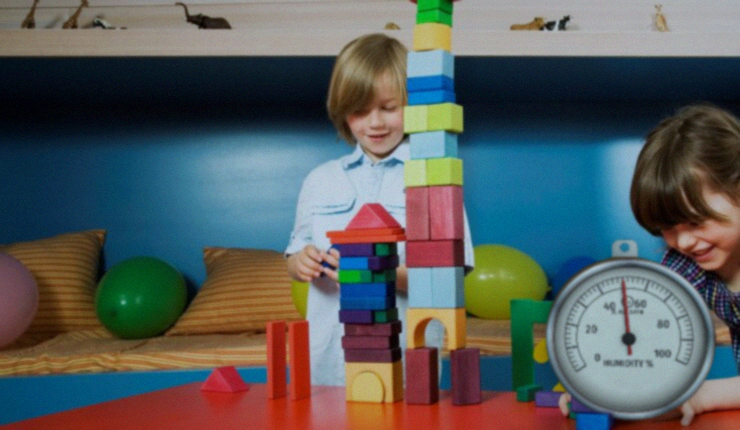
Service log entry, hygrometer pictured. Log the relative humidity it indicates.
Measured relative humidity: 50 %
